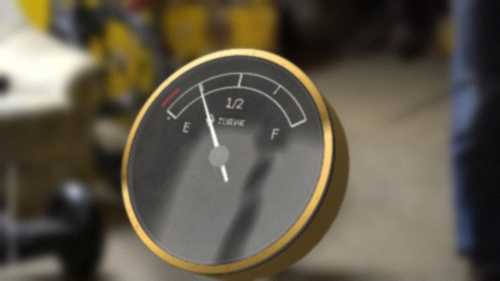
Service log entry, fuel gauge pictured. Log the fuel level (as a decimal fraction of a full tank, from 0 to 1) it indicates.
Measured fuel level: 0.25
